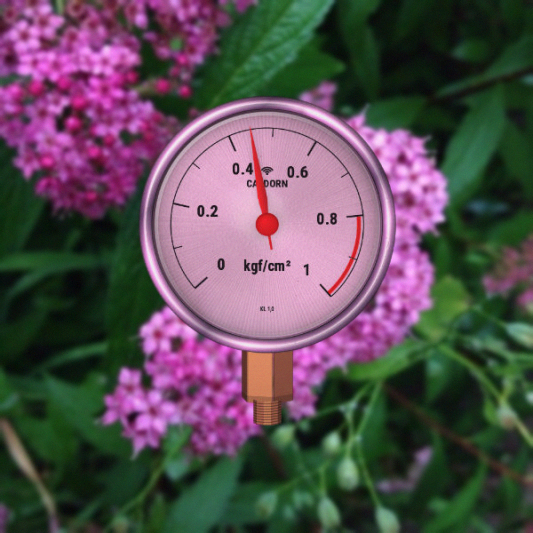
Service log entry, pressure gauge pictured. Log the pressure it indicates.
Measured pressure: 0.45 kg/cm²
